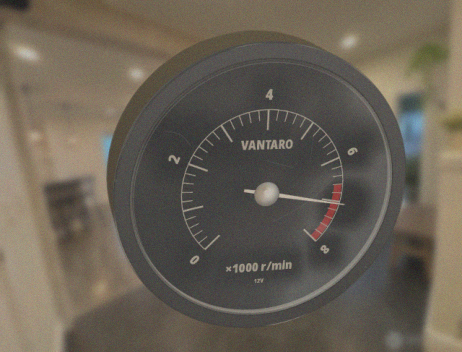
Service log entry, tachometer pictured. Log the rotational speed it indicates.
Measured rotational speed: 7000 rpm
